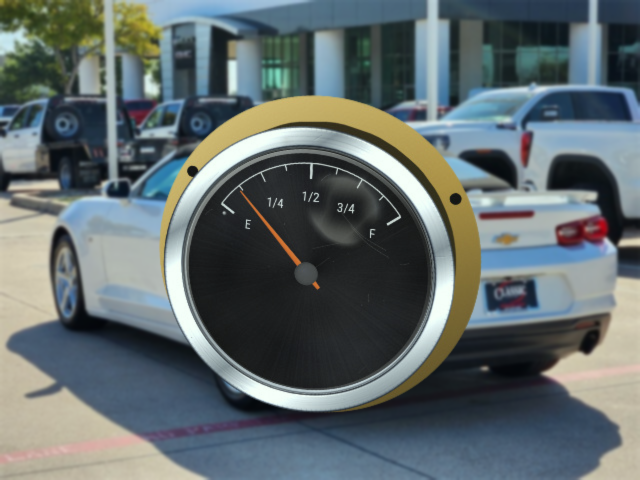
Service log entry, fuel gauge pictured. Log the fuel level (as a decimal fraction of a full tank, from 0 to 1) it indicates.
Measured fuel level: 0.125
